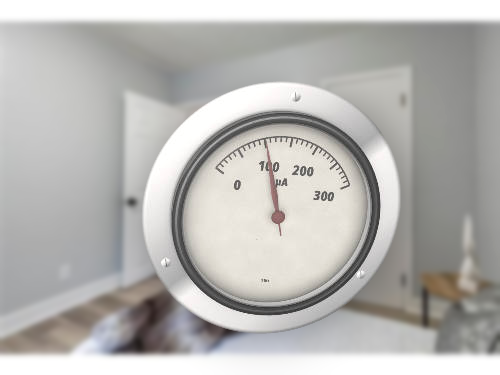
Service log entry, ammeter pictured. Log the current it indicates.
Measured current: 100 µA
